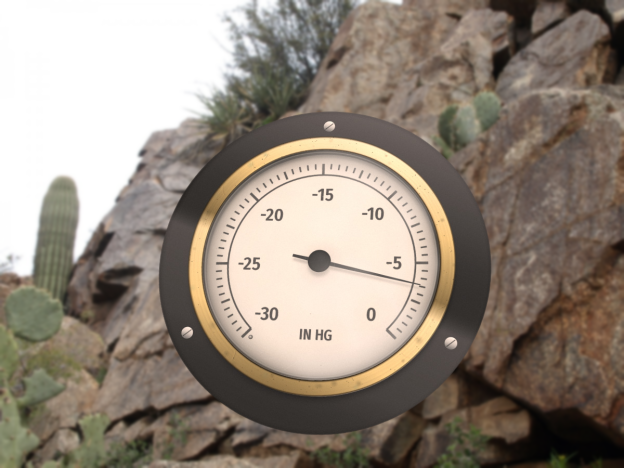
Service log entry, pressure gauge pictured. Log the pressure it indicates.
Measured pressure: -3.5 inHg
